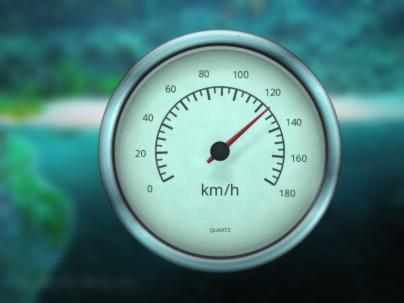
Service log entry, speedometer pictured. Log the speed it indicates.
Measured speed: 125 km/h
